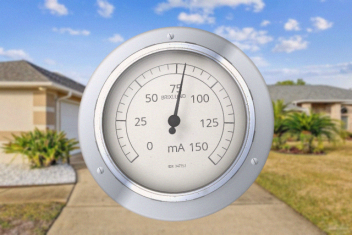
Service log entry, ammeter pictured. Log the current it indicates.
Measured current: 80 mA
